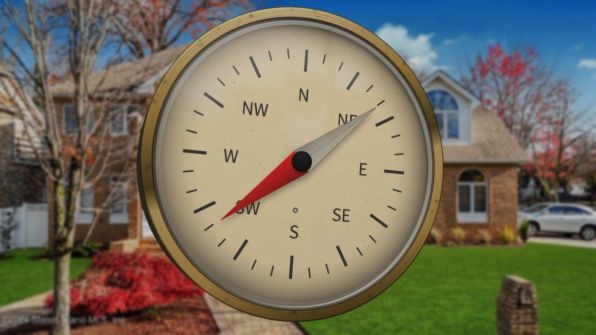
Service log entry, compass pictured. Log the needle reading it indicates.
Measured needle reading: 230 °
